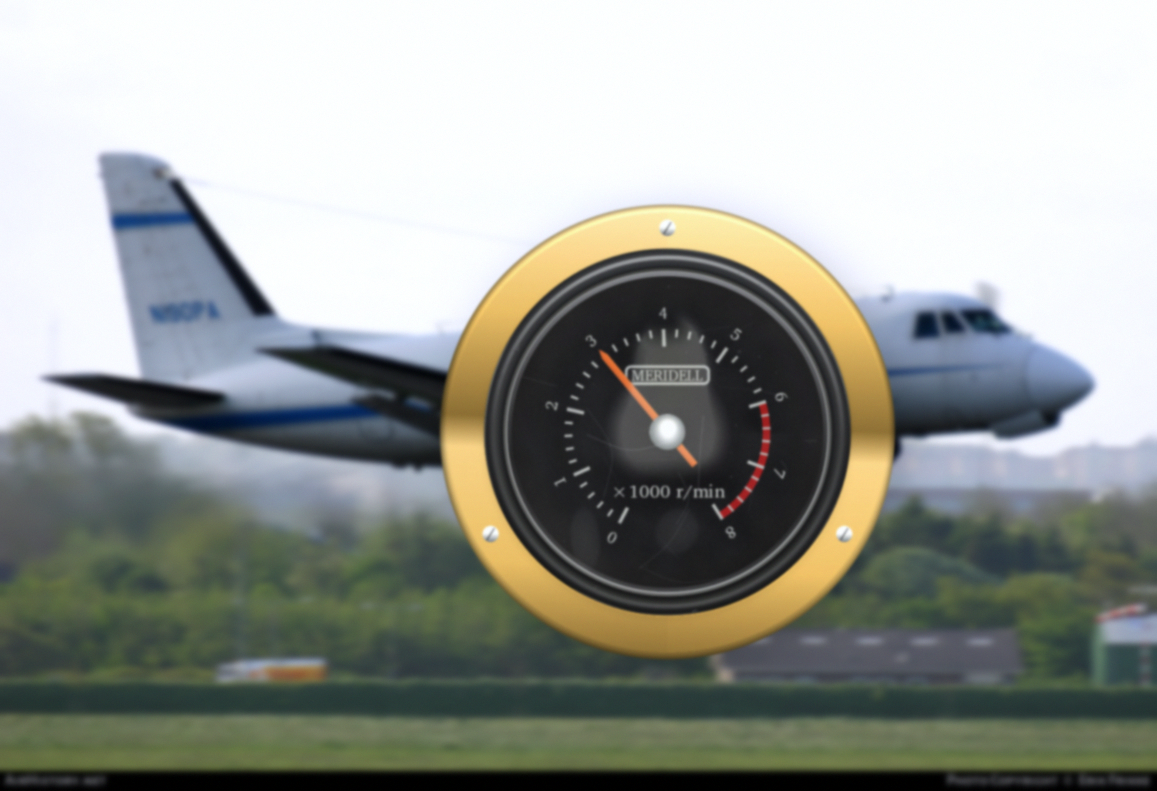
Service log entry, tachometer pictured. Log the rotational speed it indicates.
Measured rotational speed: 3000 rpm
